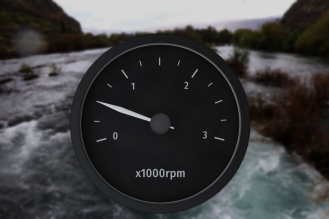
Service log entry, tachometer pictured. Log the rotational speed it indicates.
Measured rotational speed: 500 rpm
